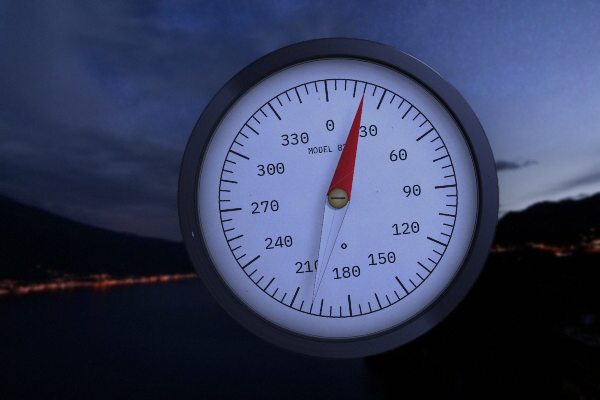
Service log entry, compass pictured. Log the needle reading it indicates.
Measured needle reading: 20 °
